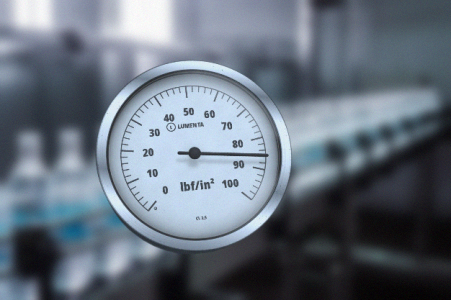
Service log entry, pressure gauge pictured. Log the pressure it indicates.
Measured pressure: 86 psi
